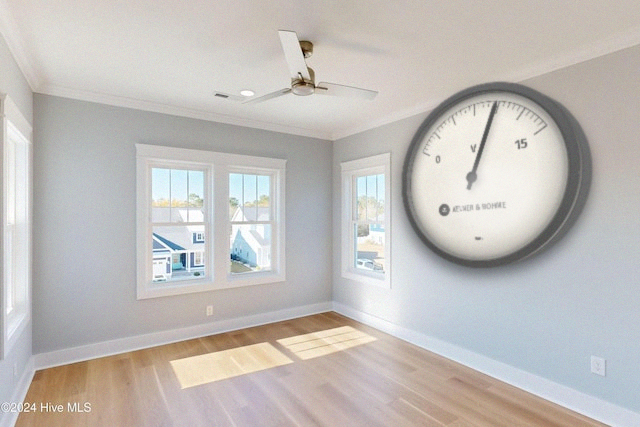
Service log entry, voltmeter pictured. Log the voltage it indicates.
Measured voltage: 10 V
